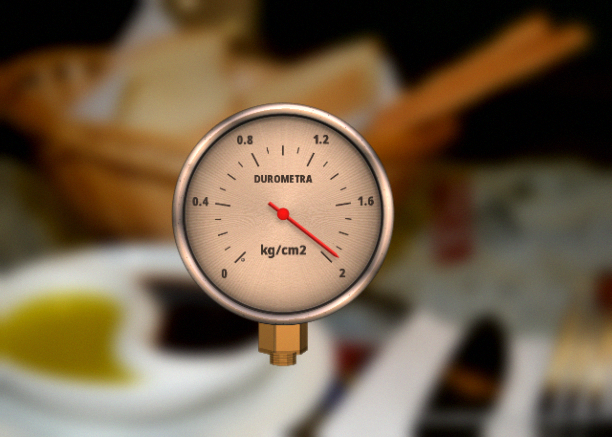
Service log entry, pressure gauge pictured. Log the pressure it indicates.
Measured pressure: 1.95 kg/cm²
